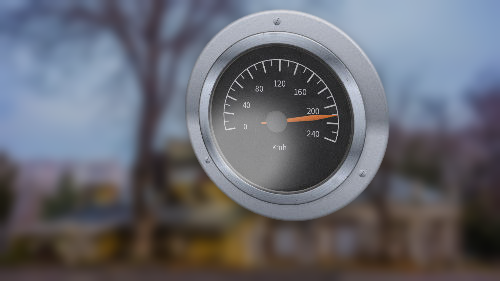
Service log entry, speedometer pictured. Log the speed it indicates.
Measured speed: 210 km/h
